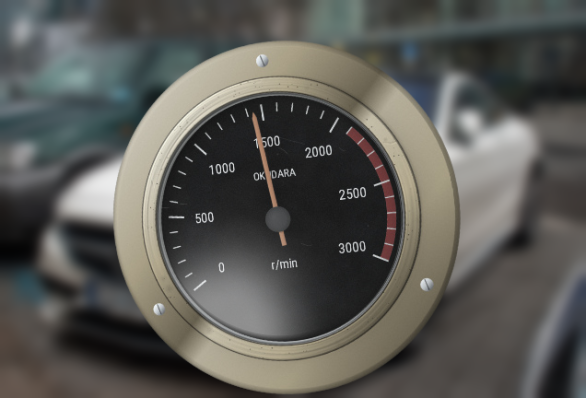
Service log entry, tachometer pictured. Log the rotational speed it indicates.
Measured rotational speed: 1450 rpm
